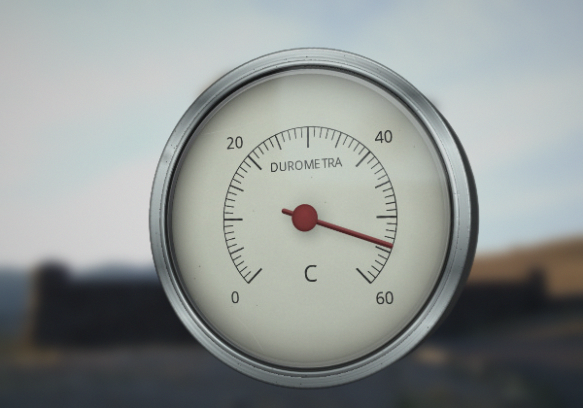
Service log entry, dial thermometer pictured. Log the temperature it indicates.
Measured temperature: 54 °C
